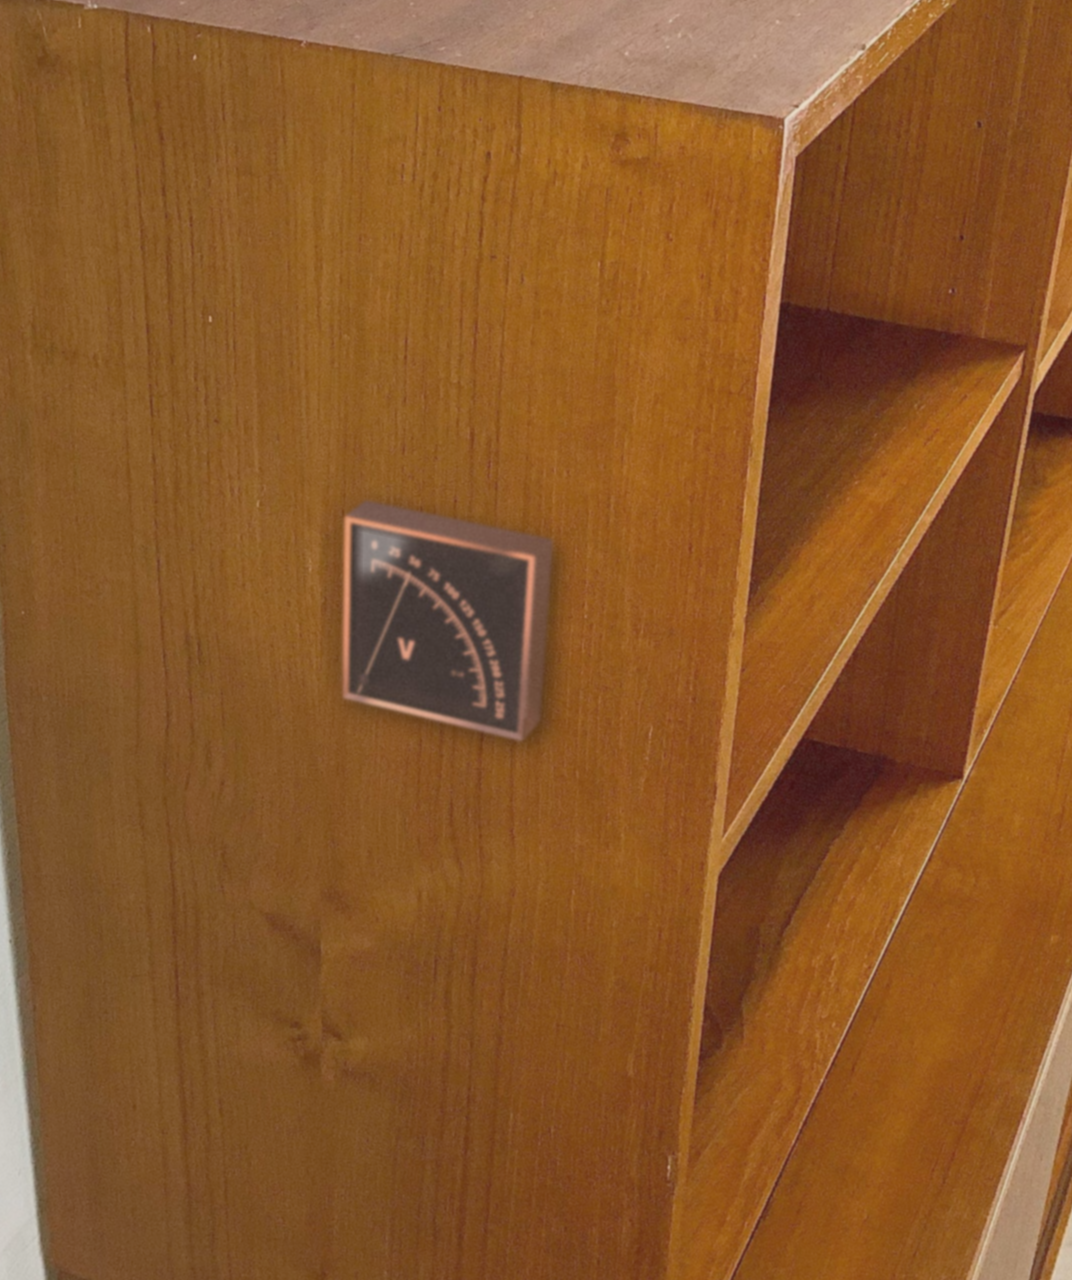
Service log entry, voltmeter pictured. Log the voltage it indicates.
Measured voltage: 50 V
